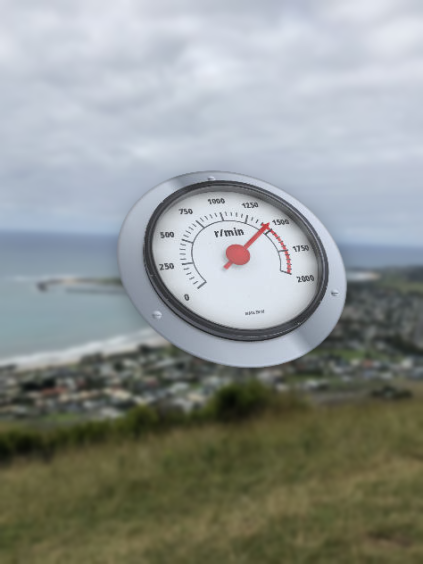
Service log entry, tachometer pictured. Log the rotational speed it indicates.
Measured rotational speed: 1450 rpm
